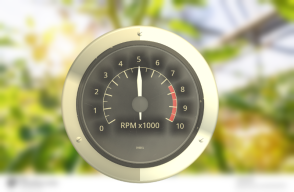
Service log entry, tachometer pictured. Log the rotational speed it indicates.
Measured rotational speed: 5000 rpm
